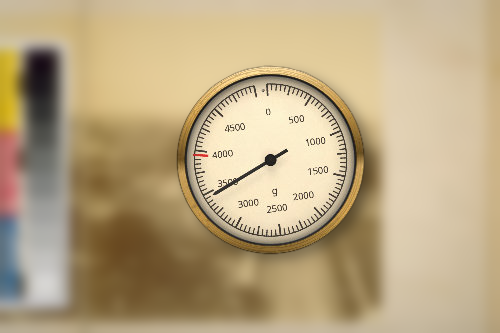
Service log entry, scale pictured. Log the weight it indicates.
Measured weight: 3450 g
